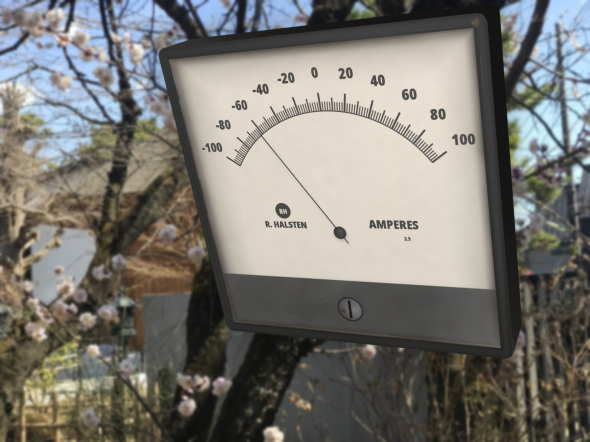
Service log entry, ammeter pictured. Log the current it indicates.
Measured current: -60 A
